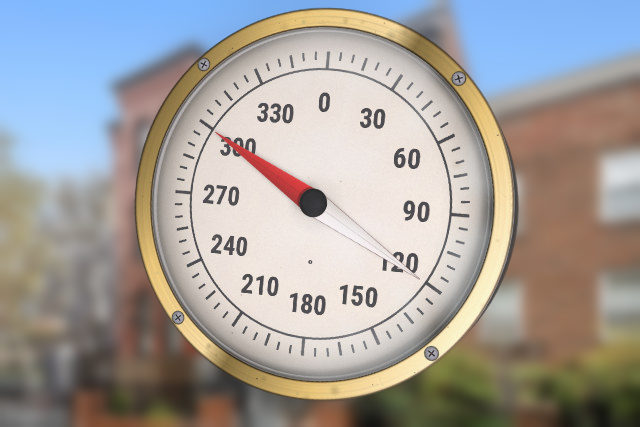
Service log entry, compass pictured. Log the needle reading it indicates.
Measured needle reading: 300 °
